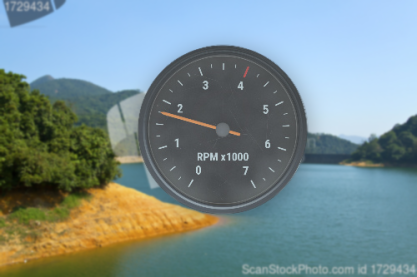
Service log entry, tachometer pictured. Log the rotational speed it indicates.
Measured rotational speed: 1750 rpm
